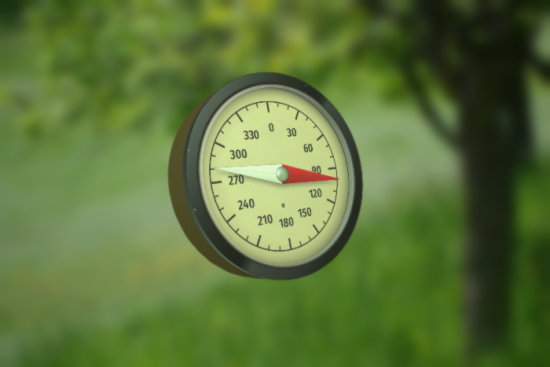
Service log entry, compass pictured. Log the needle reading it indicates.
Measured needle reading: 100 °
